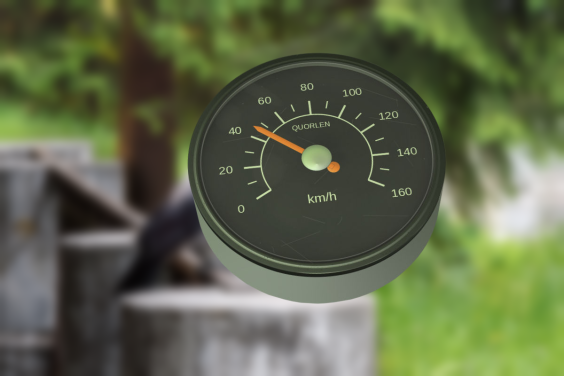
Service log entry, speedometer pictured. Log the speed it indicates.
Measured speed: 45 km/h
